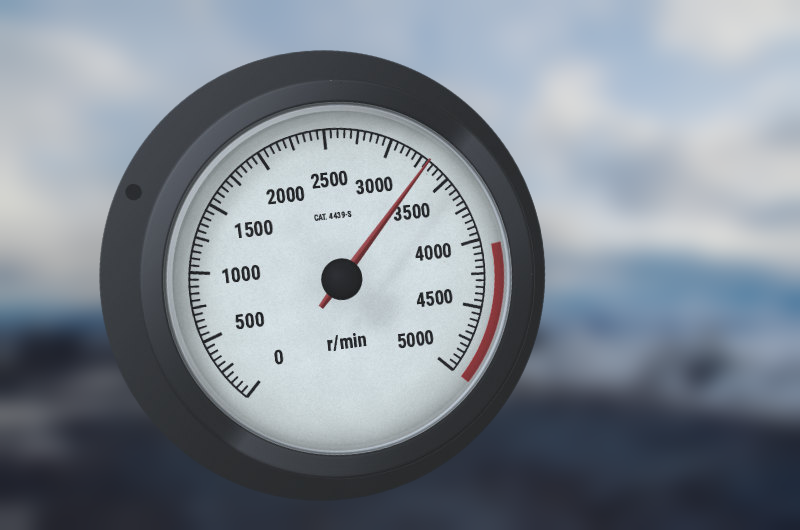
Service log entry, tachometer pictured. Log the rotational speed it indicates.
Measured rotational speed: 3300 rpm
